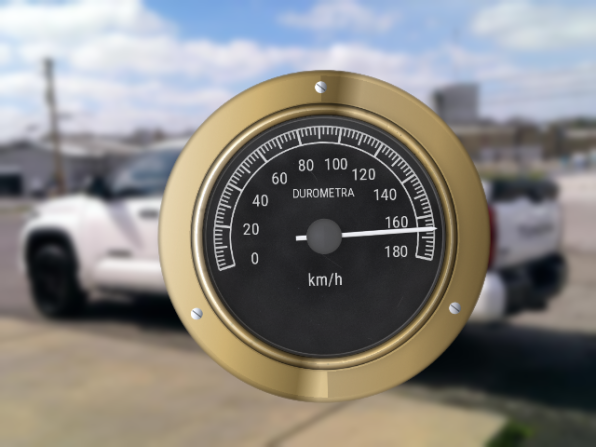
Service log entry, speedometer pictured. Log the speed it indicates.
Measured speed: 166 km/h
